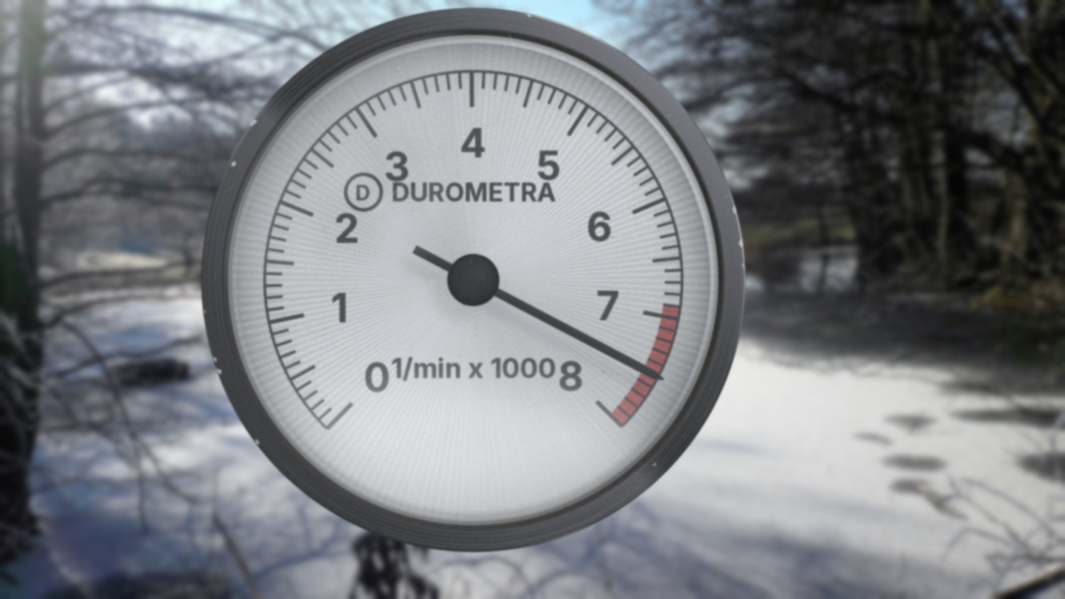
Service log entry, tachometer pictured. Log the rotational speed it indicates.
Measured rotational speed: 7500 rpm
